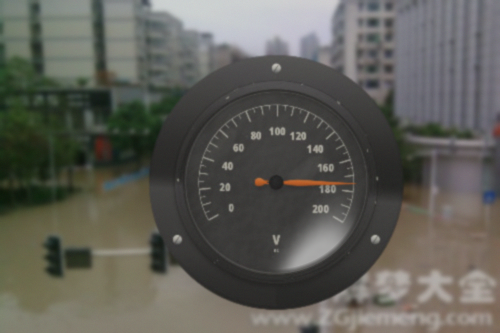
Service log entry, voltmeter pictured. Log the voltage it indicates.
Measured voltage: 175 V
